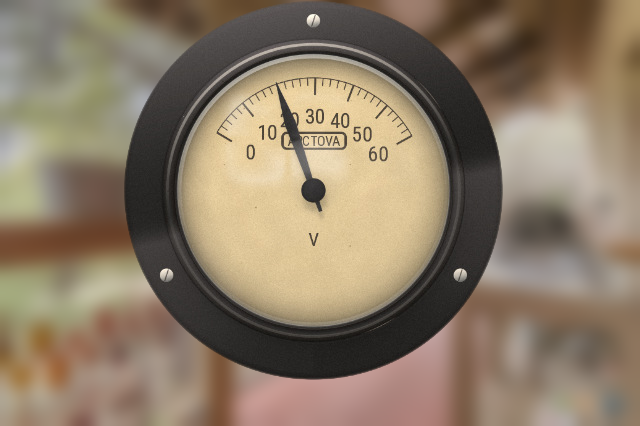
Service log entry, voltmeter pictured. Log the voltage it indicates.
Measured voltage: 20 V
